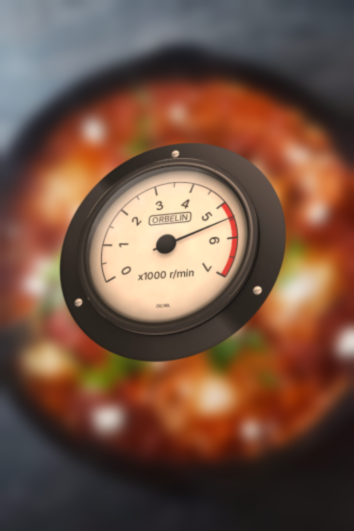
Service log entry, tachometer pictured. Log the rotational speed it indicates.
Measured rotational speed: 5500 rpm
